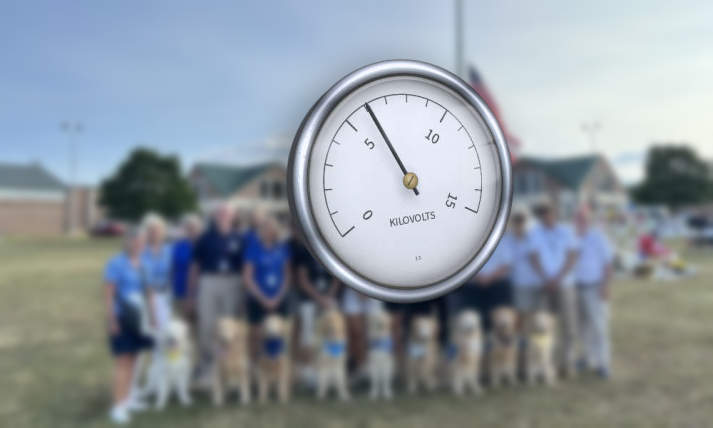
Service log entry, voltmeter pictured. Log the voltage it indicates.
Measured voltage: 6 kV
